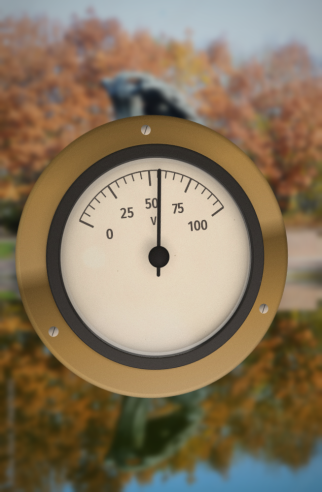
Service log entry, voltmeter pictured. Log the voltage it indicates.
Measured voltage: 55 V
